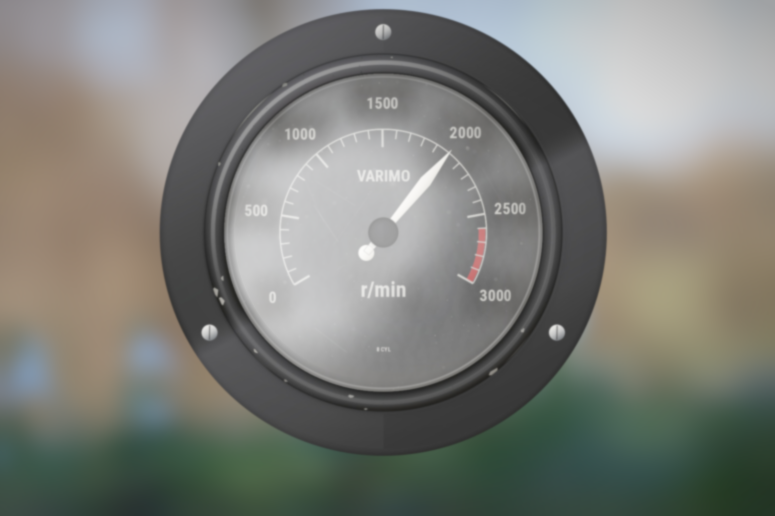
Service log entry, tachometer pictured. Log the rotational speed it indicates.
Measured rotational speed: 2000 rpm
